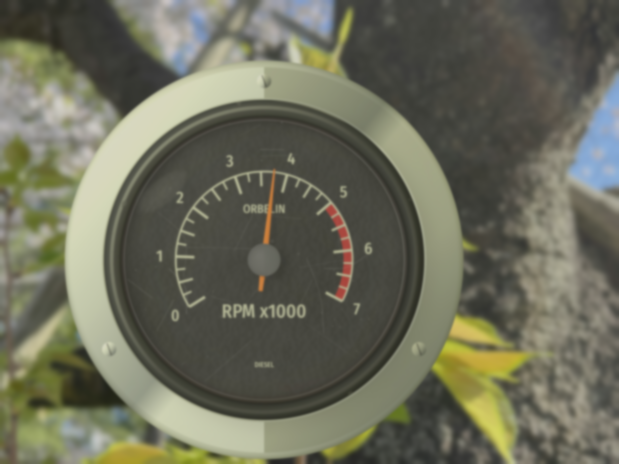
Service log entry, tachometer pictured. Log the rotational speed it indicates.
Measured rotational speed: 3750 rpm
